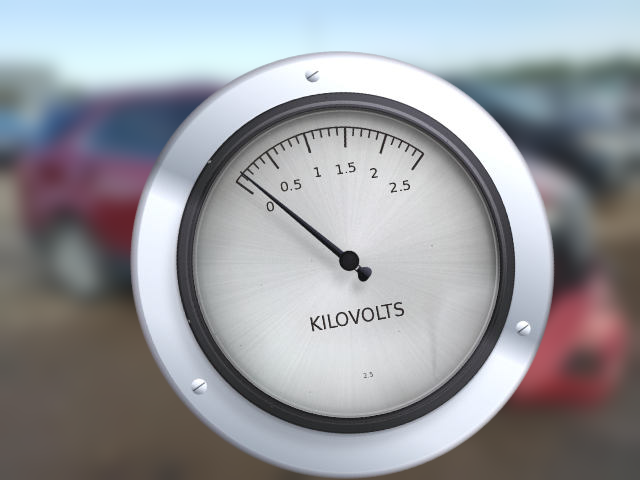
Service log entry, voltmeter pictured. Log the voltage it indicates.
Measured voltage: 0.1 kV
